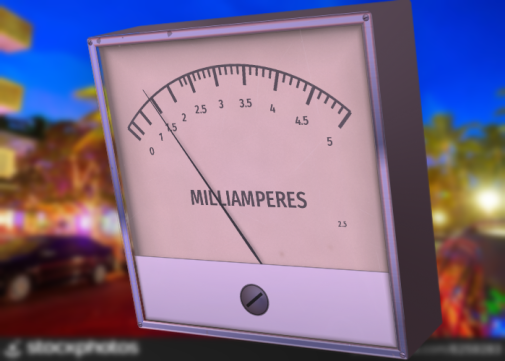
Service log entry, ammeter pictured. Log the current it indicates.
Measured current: 1.5 mA
